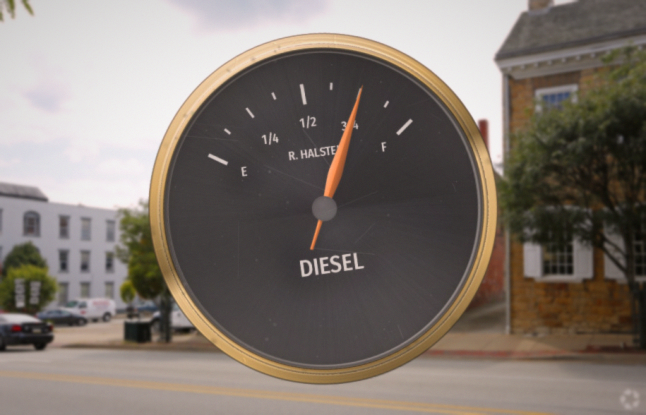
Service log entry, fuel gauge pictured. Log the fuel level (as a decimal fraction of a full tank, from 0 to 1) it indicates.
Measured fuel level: 0.75
